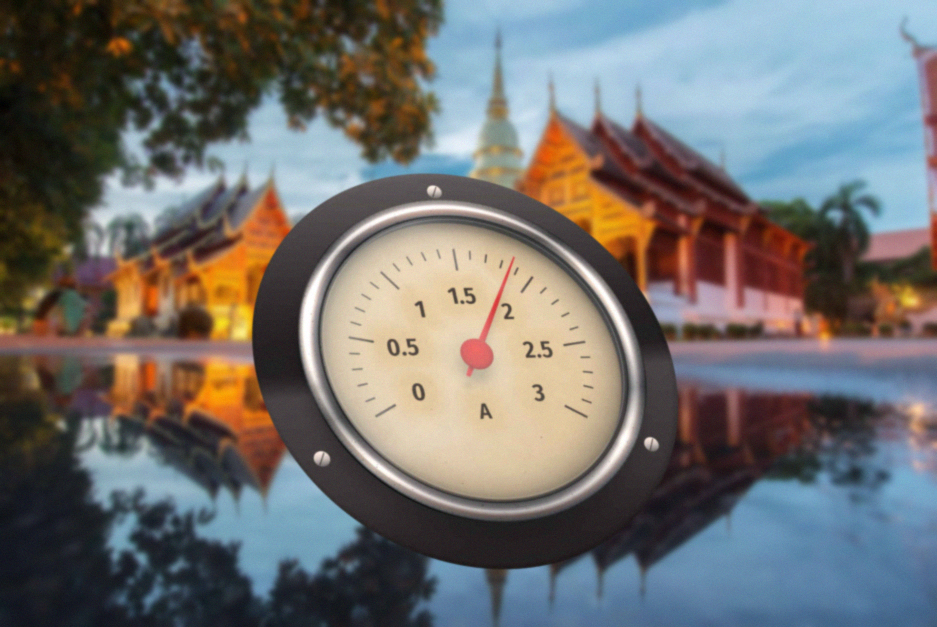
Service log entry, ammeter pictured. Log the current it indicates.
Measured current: 1.85 A
